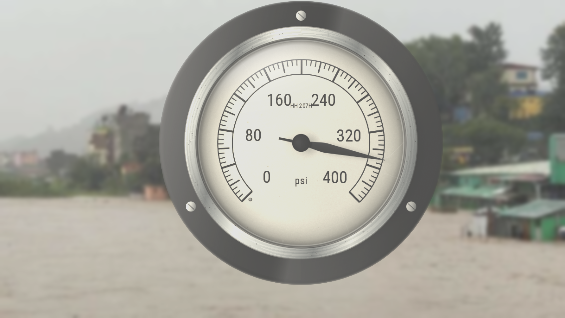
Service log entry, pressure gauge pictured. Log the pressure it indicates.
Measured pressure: 350 psi
